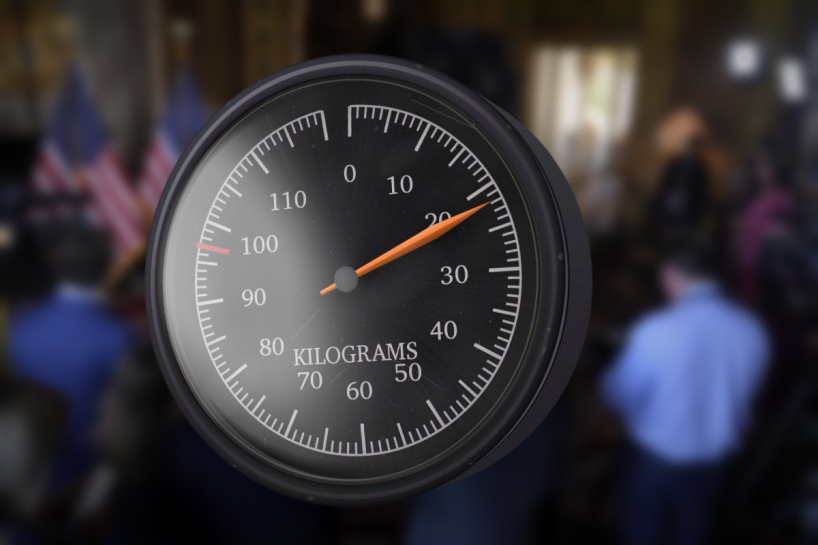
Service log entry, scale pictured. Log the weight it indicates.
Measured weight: 22 kg
